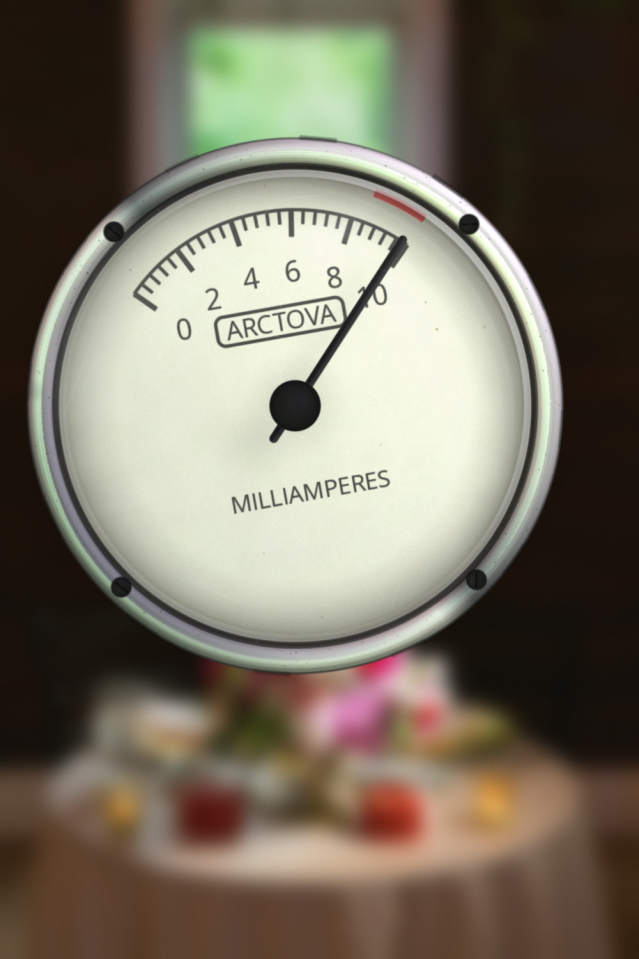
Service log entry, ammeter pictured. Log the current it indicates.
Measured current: 9.8 mA
